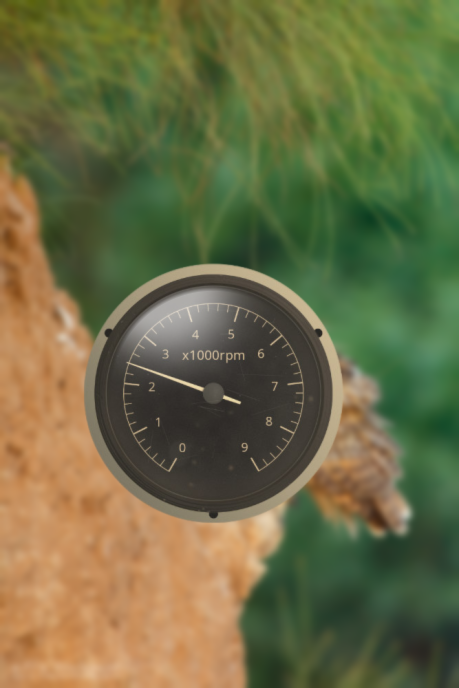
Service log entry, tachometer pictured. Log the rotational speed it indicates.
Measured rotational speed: 2400 rpm
